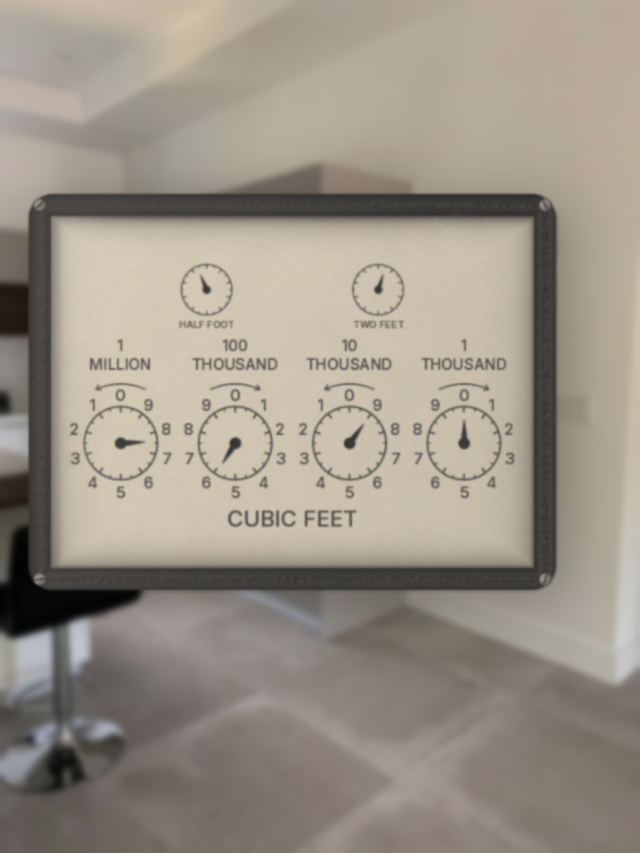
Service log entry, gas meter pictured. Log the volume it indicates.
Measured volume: 759000 ft³
